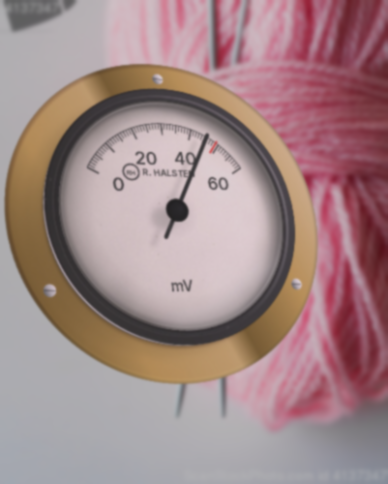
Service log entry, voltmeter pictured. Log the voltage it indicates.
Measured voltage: 45 mV
